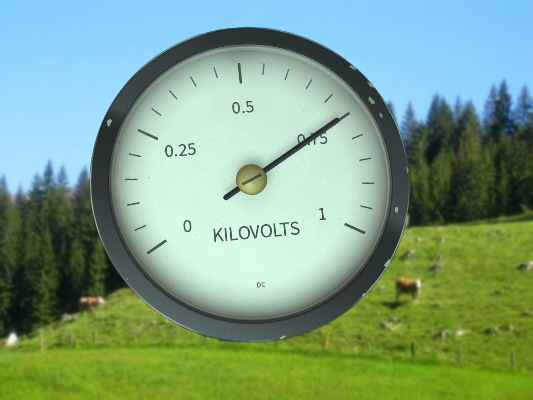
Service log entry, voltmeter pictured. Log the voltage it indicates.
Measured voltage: 0.75 kV
